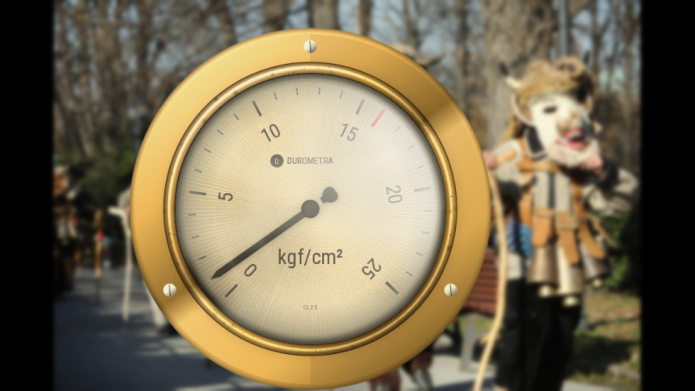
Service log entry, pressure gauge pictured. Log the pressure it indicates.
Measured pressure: 1 kg/cm²
